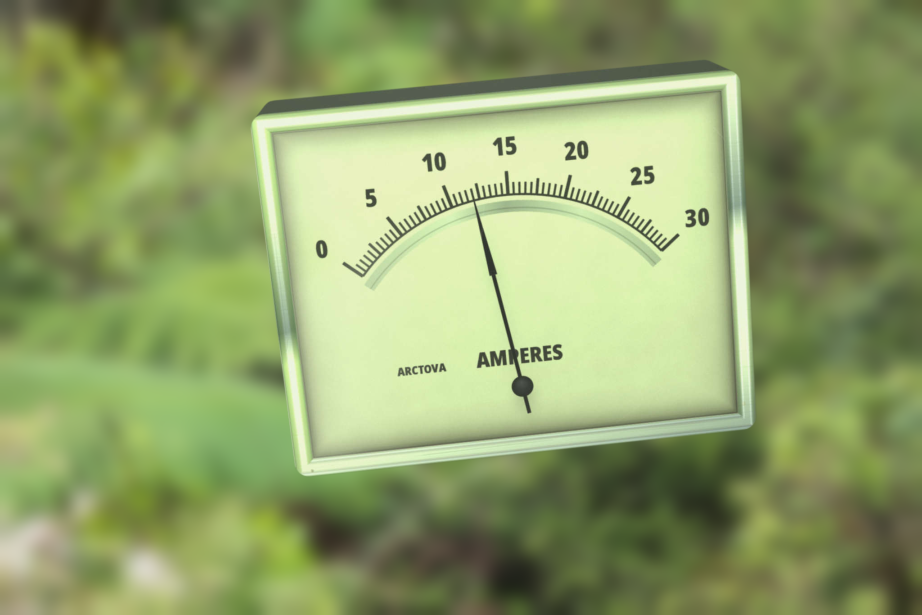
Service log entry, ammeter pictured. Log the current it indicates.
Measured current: 12 A
